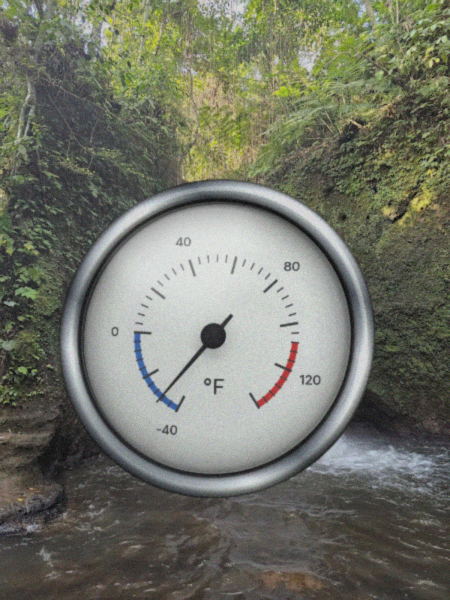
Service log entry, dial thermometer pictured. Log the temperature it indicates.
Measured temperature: -32 °F
